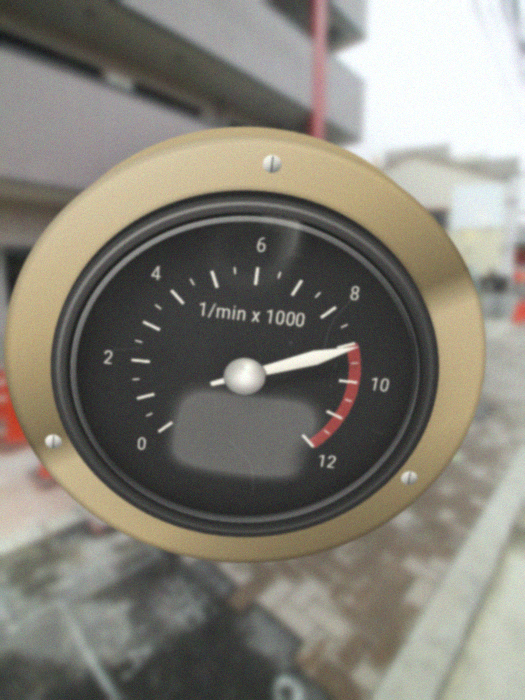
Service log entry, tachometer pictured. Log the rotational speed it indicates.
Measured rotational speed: 9000 rpm
